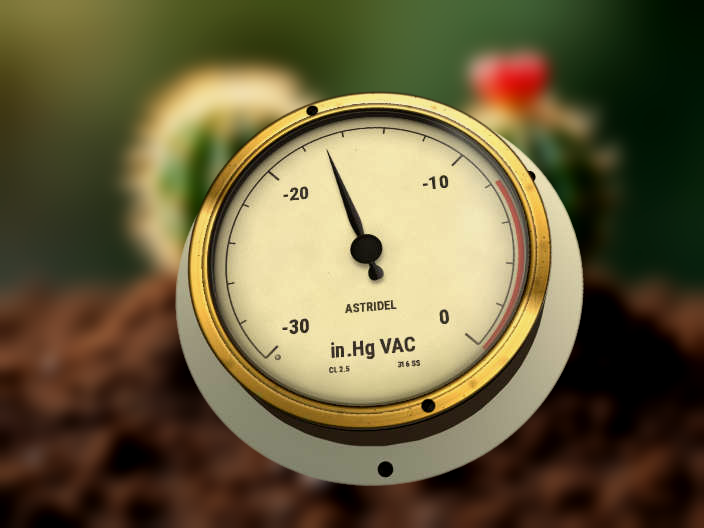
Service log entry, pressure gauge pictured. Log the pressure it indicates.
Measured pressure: -17 inHg
